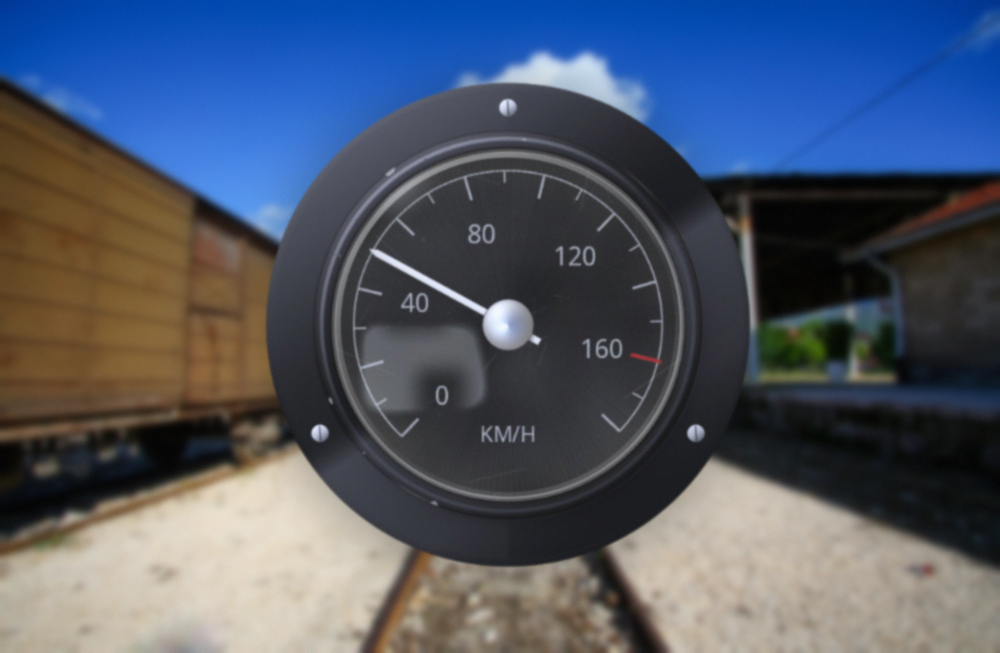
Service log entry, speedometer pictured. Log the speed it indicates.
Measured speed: 50 km/h
